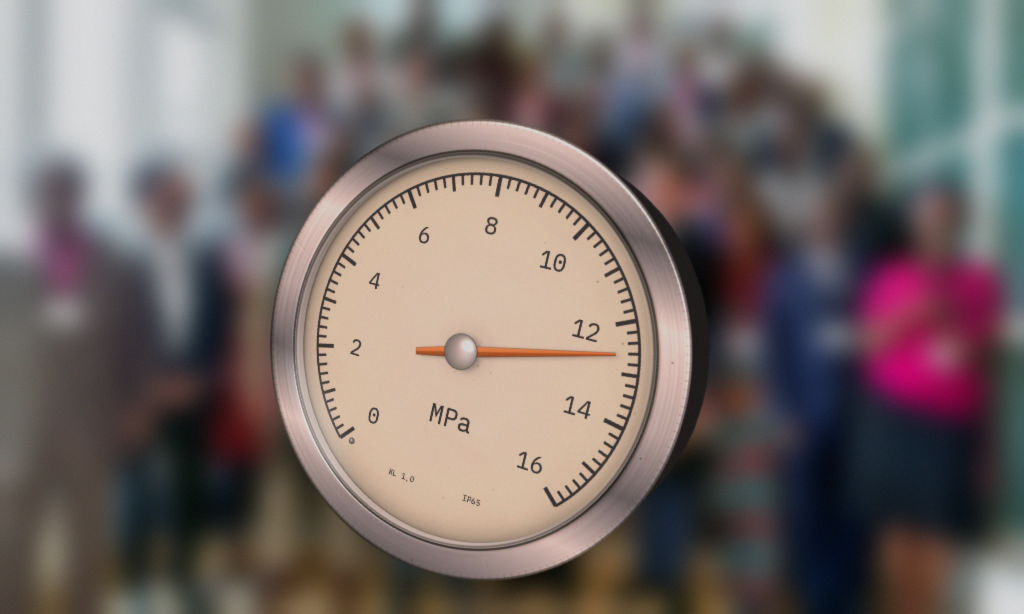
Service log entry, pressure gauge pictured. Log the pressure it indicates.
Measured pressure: 12.6 MPa
